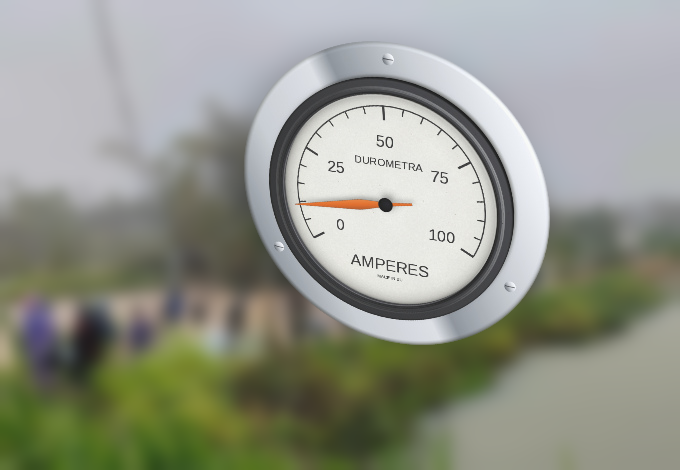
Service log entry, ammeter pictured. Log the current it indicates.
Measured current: 10 A
